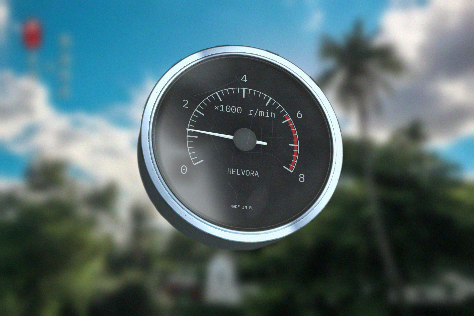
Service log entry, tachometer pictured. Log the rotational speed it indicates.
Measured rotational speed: 1200 rpm
